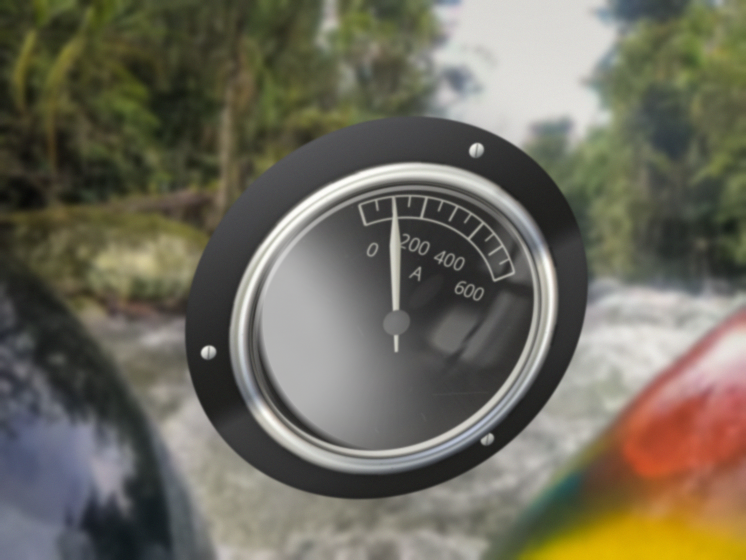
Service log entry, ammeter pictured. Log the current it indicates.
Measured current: 100 A
